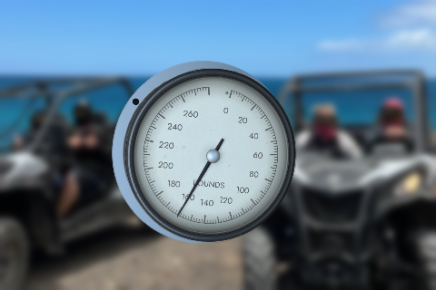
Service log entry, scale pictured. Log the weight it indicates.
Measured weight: 160 lb
